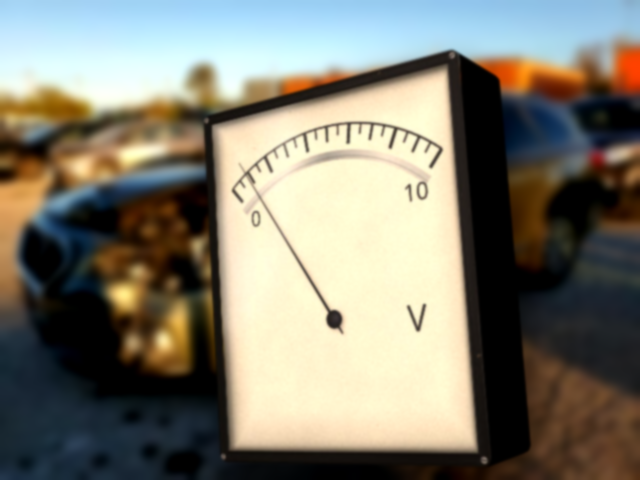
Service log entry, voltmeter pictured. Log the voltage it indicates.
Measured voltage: 1 V
